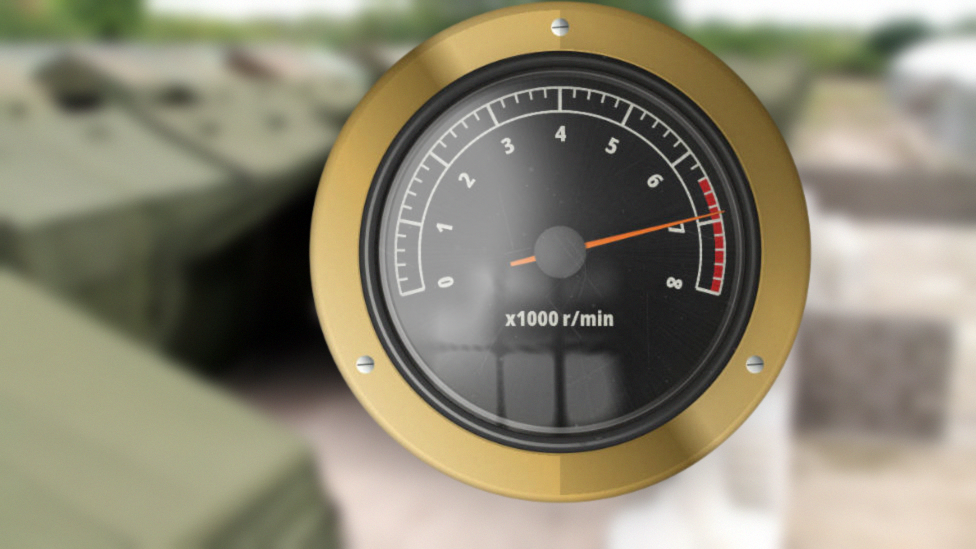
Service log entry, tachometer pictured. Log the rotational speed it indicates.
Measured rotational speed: 6900 rpm
